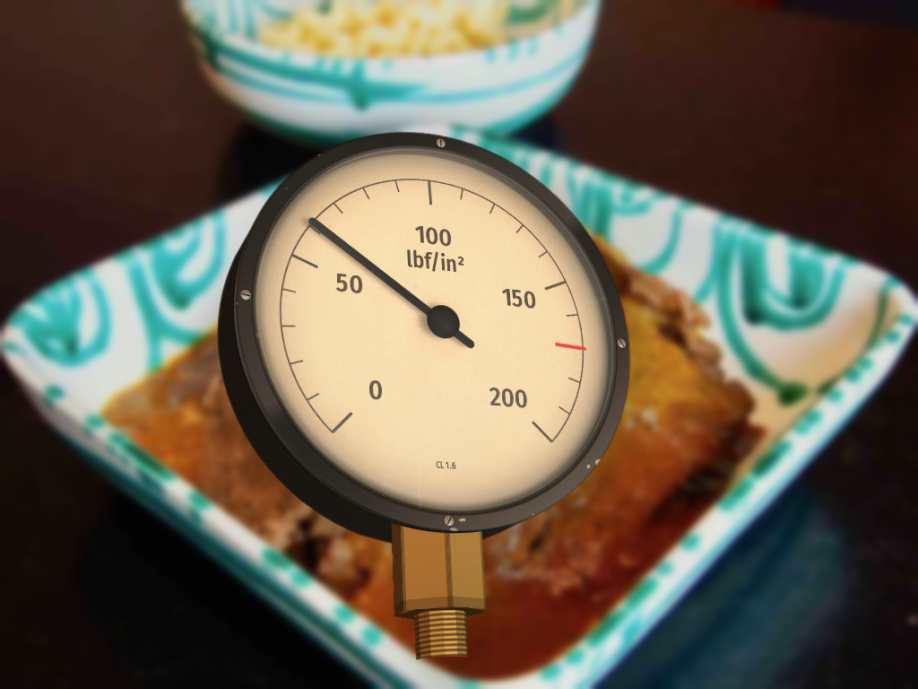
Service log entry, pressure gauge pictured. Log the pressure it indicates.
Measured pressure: 60 psi
